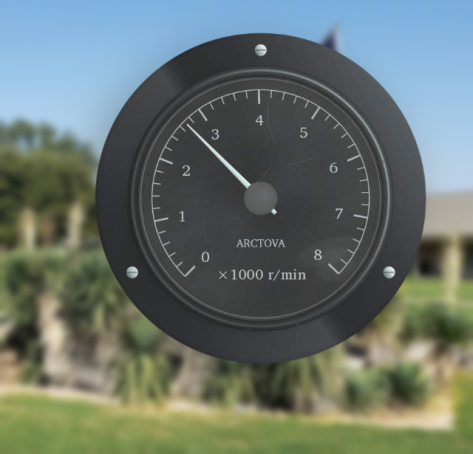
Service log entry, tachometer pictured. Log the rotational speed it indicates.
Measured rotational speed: 2700 rpm
